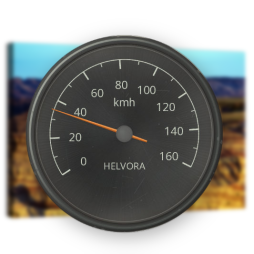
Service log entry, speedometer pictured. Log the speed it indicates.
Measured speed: 35 km/h
